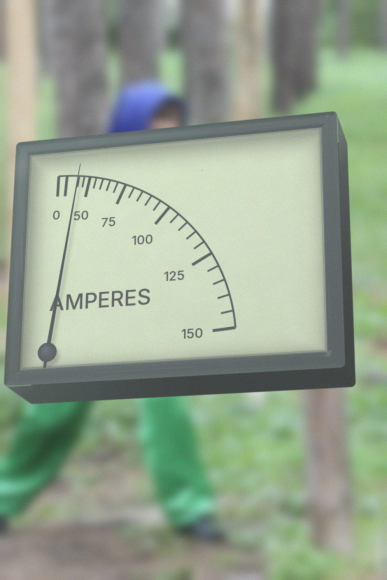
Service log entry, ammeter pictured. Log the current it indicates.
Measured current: 40 A
